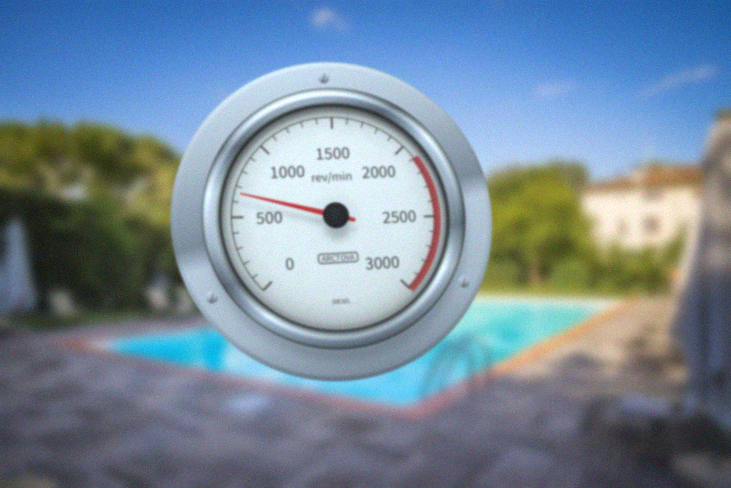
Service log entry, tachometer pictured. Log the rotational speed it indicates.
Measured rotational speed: 650 rpm
